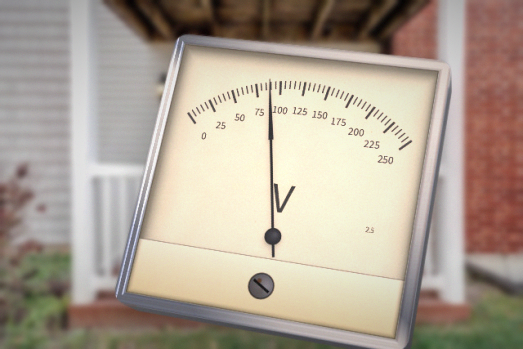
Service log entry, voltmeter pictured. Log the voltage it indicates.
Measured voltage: 90 V
